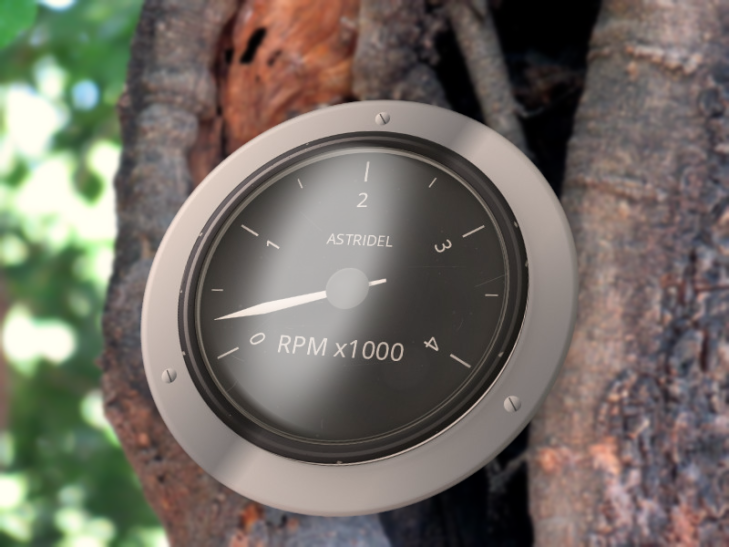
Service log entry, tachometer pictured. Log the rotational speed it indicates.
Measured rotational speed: 250 rpm
